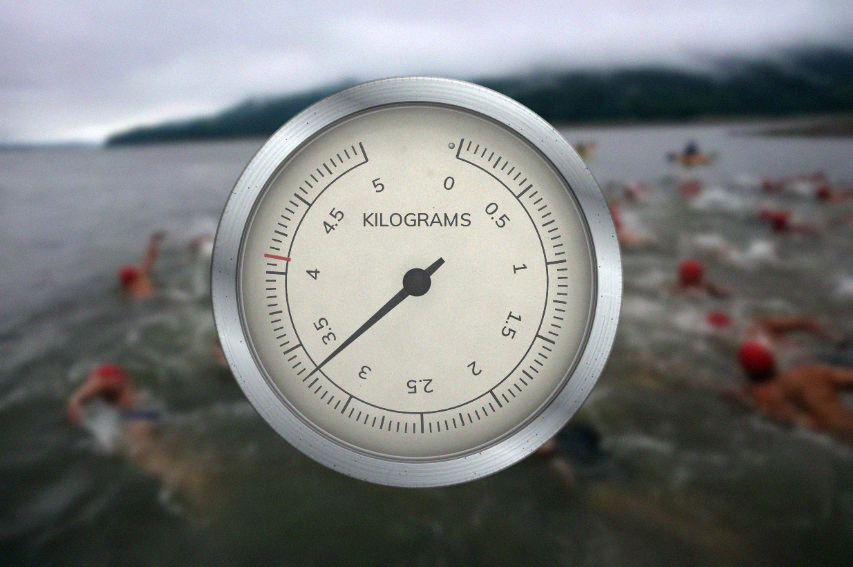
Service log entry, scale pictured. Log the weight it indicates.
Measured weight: 3.3 kg
